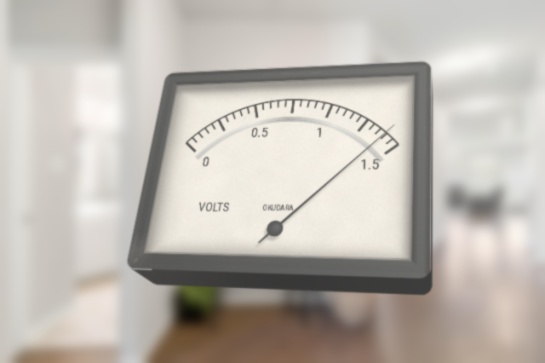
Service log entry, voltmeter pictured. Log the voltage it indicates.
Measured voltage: 1.4 V
